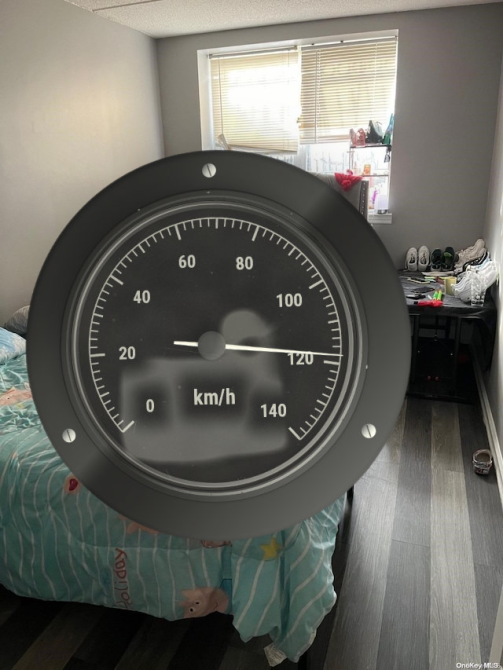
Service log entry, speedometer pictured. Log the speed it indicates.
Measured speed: 118 km/h
